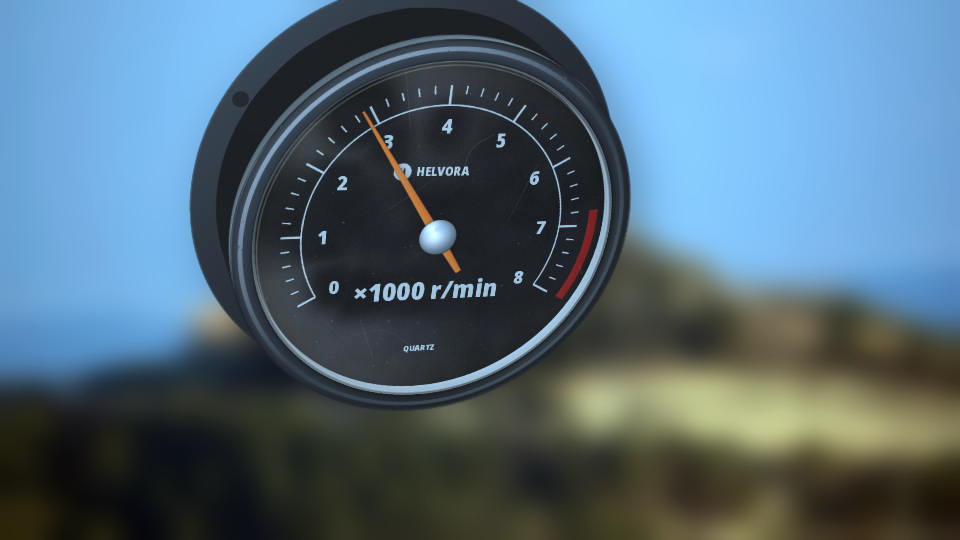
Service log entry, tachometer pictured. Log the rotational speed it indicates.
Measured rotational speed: 2900 rpm
